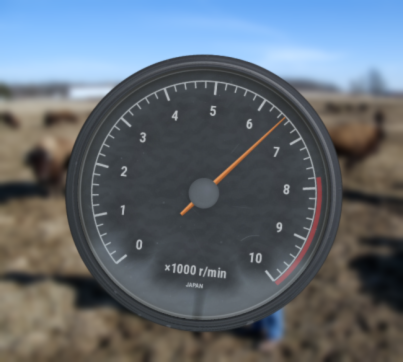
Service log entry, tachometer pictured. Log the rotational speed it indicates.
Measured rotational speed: 6500 rpm
